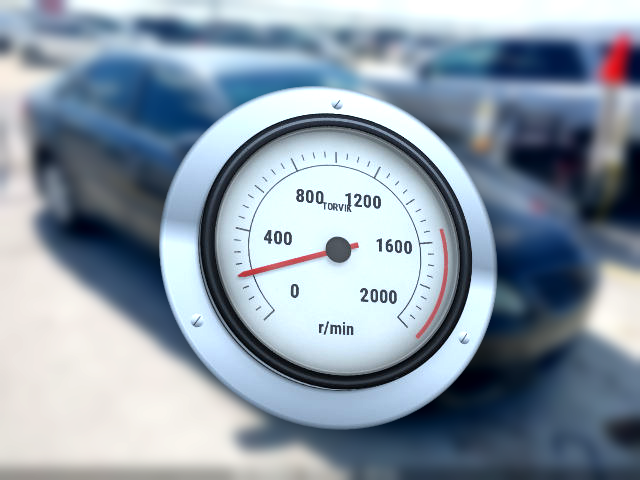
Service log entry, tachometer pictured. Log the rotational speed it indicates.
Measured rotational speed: 200 rpm
